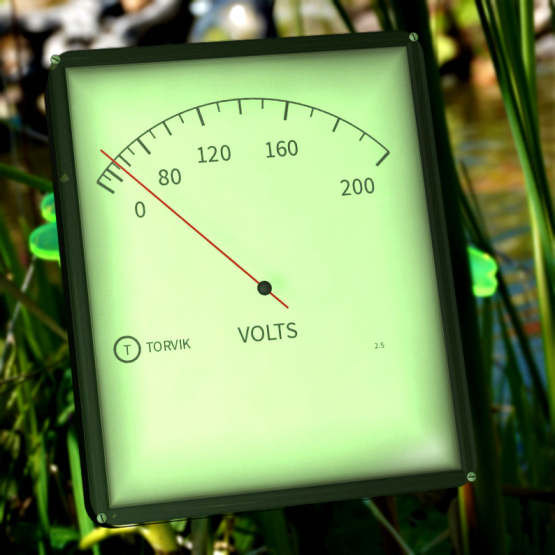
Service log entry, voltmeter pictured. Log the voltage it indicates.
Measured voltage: 50 V
